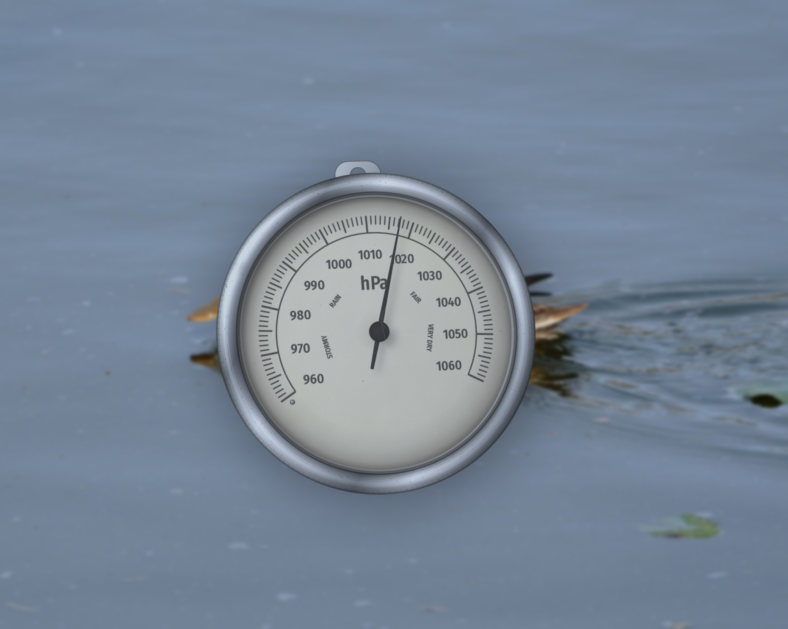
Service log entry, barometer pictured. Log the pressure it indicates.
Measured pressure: 1017 hPa
